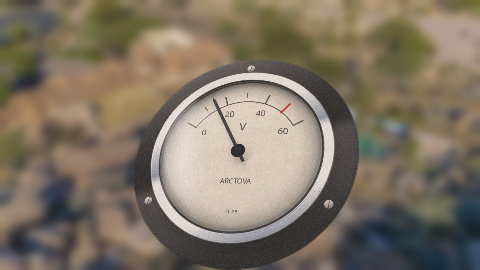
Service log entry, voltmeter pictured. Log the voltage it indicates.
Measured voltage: 15 V
